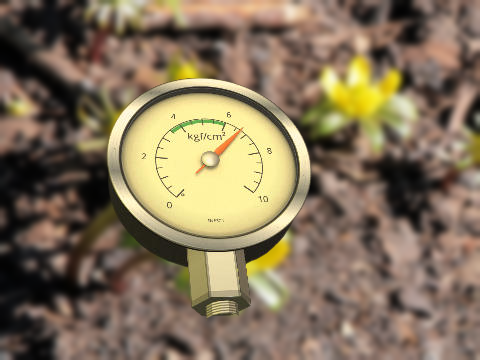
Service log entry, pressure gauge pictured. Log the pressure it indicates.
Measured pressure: 6.75 kg/cm²
